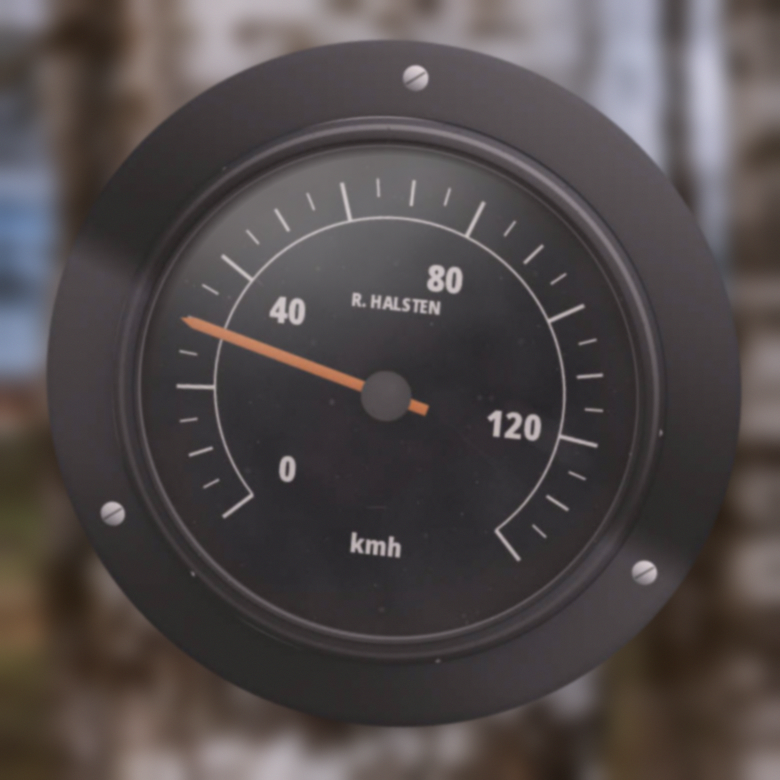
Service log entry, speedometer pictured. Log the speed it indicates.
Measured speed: 30 km/h
